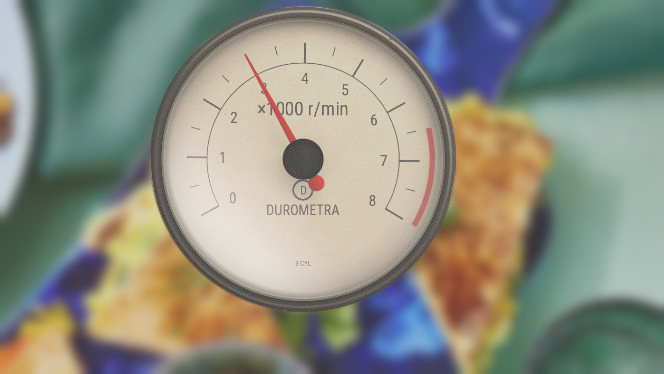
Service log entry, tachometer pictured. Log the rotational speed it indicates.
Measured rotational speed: 3000 rpm
